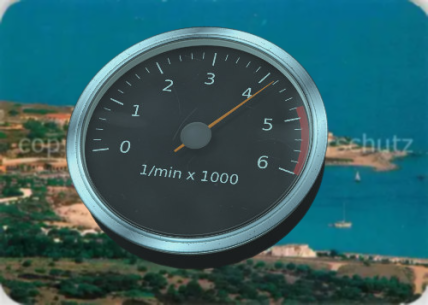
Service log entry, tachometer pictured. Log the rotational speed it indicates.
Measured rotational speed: 4200 rpm
